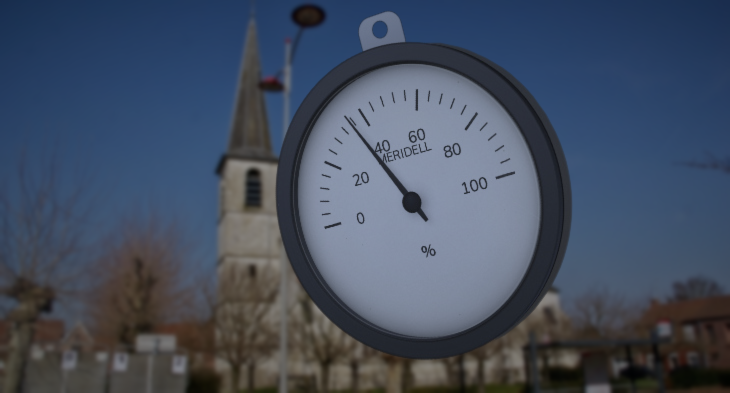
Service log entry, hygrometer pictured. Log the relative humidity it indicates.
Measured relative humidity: 36 %
